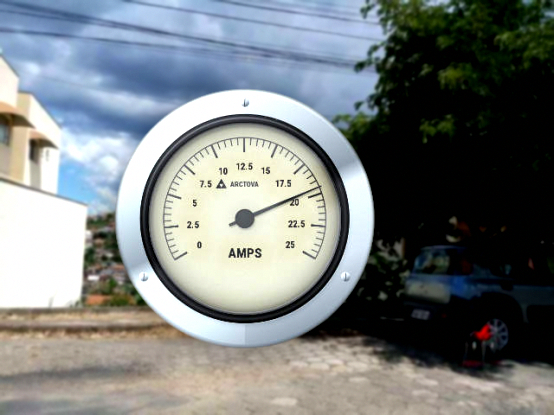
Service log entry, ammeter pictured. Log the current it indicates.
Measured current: 19.5 A
